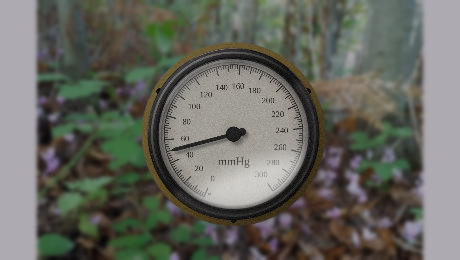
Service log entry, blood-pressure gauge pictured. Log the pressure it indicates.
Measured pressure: 50 mmHg
